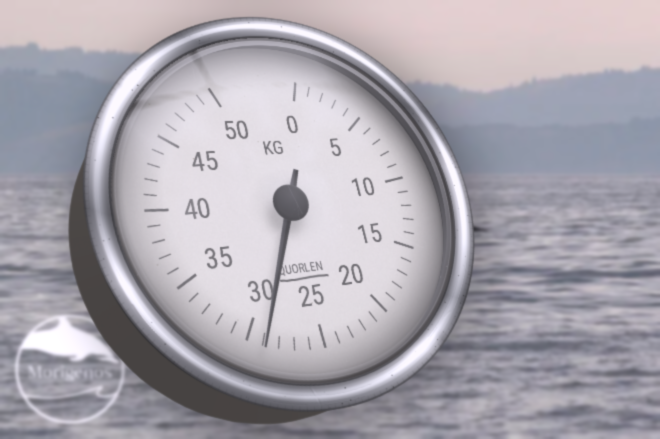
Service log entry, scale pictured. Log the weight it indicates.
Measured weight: 29 kg
